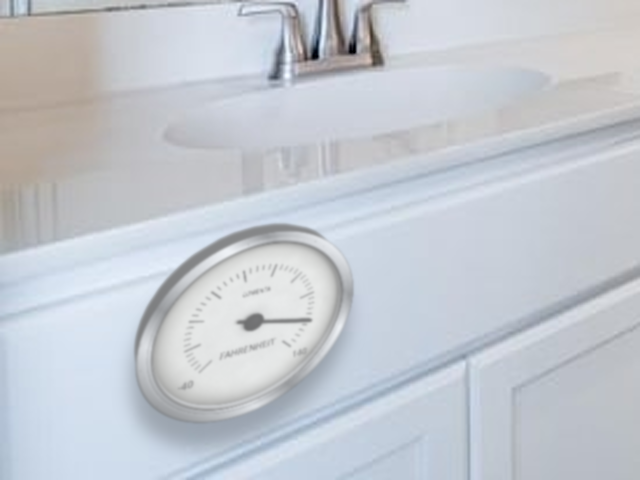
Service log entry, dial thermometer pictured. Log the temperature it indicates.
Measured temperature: 120 °F
